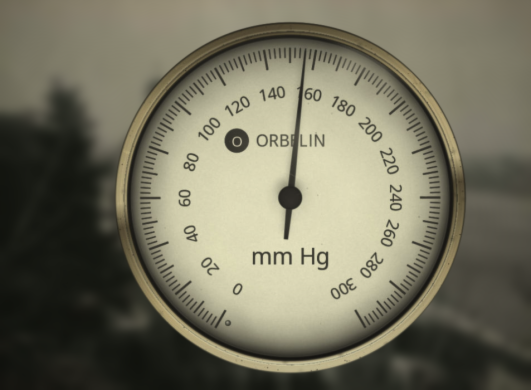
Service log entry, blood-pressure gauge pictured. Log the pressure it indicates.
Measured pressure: 156 mmHg
